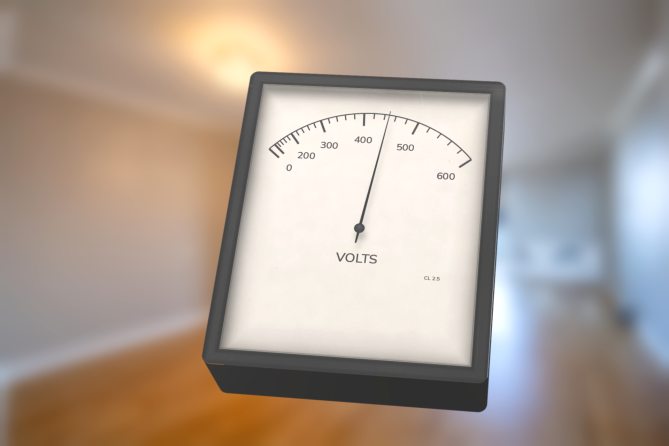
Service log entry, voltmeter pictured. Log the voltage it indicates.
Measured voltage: 450 V
